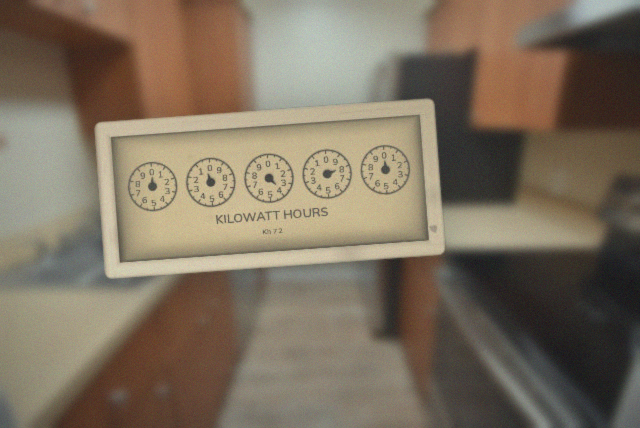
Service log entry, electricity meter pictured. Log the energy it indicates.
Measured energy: 380 kWh
